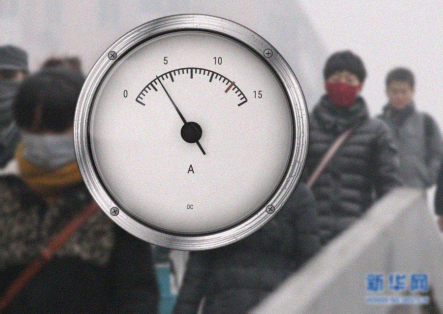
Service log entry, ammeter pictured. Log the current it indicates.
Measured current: 3.5 A
